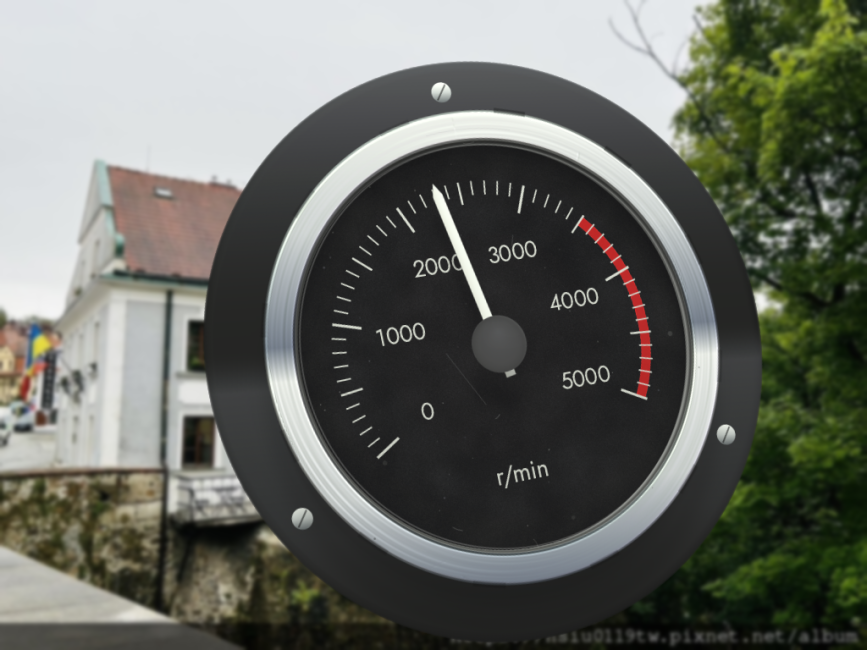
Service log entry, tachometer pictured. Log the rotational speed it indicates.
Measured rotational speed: 2300 rpm
